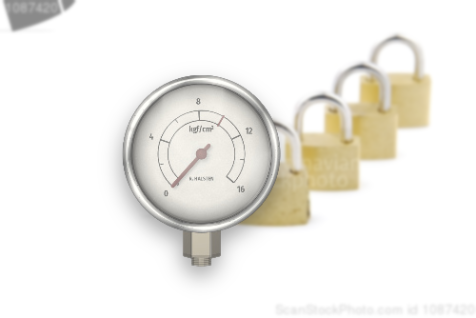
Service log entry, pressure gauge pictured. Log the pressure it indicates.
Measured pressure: 0 kg/cm²
